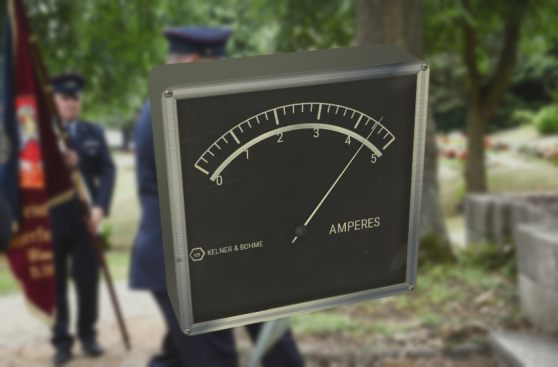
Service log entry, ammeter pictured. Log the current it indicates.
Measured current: 4.4 A
